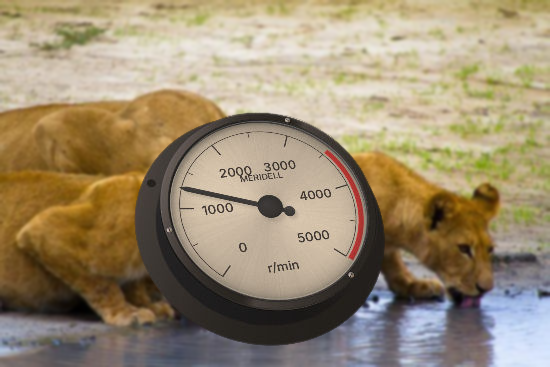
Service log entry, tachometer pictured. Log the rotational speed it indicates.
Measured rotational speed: 1250 rpm
